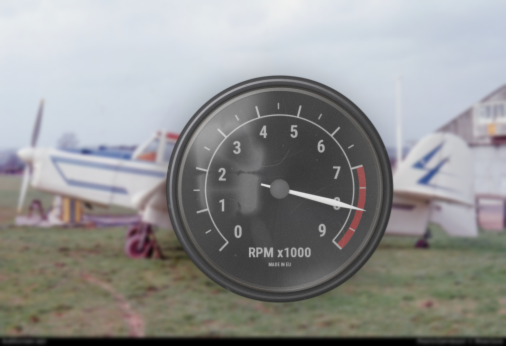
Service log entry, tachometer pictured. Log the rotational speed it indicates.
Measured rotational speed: 8000 rpm
